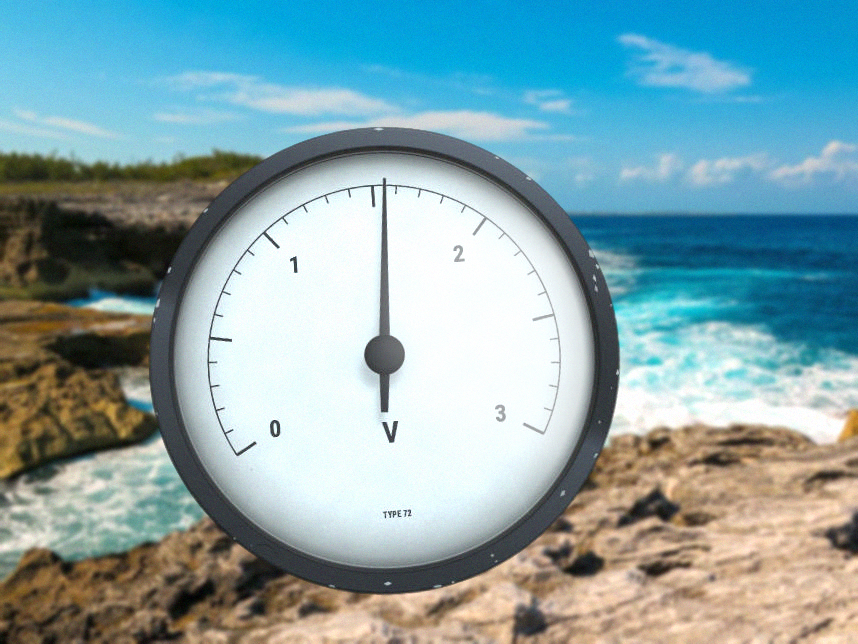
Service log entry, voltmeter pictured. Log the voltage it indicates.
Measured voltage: 1.55 V
